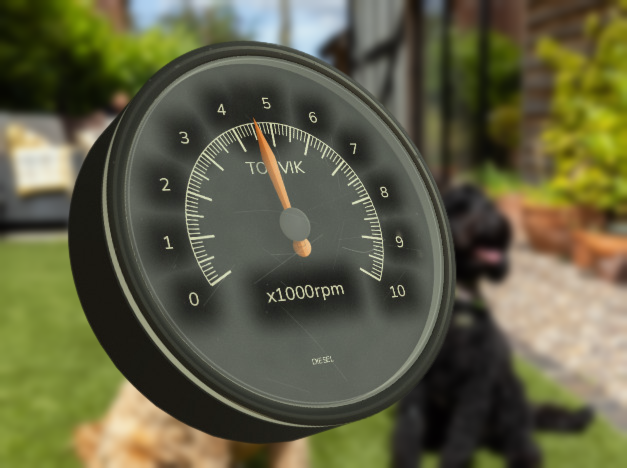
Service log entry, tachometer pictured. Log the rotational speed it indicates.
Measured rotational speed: 4500 rpm
